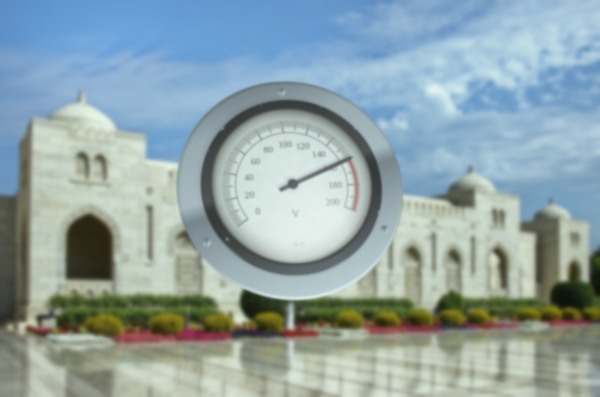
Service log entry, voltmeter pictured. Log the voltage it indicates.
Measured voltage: 160 V
